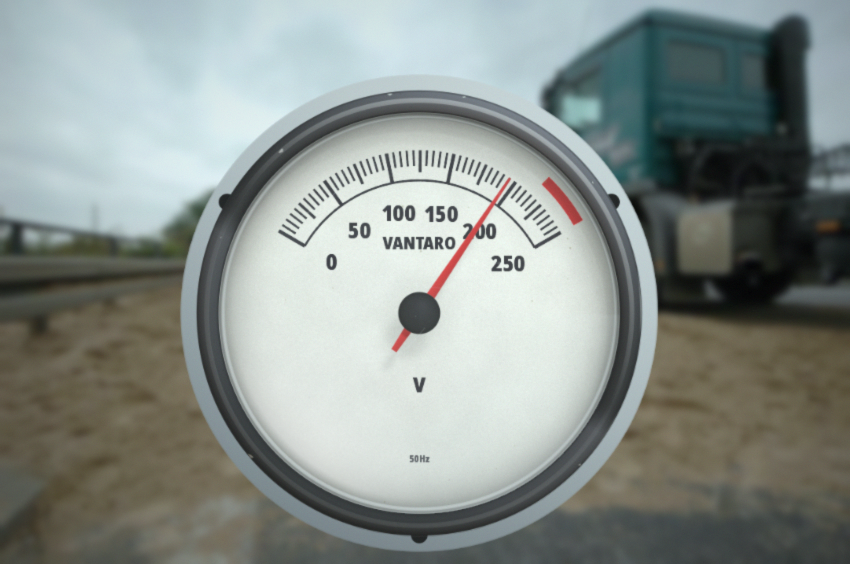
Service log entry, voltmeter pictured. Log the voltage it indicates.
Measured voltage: 195 V
